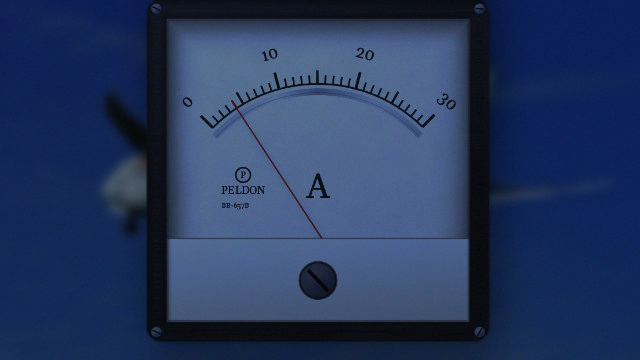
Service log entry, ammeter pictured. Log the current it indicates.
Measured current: 4 A
